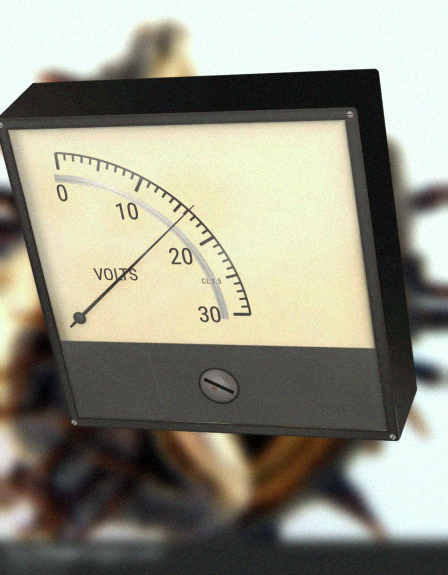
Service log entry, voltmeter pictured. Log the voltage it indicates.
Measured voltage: 16 V
